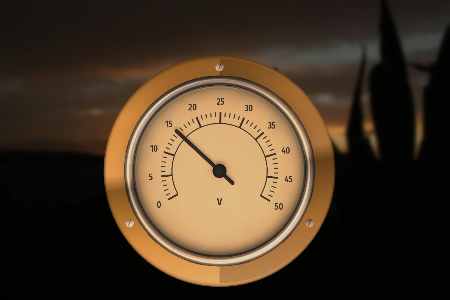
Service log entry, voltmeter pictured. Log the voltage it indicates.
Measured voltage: 15 V
